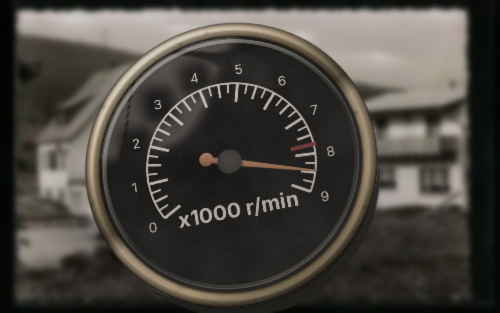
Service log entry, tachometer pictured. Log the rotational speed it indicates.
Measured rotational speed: 8500 rpm
